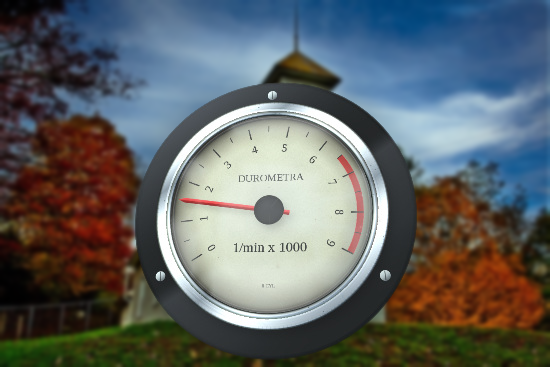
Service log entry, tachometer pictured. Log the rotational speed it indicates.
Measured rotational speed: 1500 rpm
